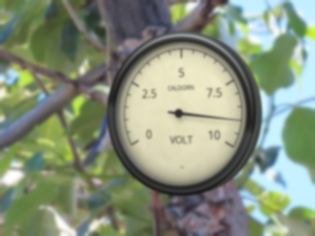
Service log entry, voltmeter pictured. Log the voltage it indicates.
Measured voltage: 9 V
